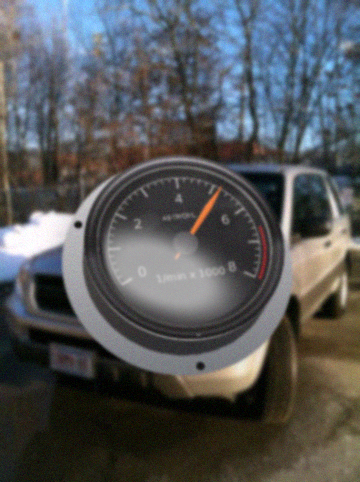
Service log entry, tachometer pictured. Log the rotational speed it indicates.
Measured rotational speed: 5200 rpm
